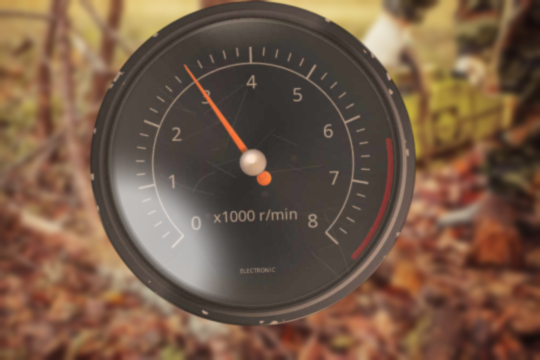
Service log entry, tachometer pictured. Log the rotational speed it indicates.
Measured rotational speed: 3000 rpm
